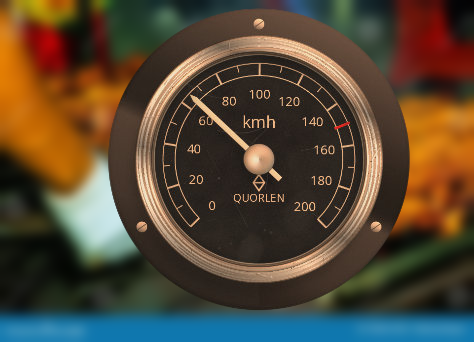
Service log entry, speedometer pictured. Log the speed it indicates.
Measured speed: 65 km/h
